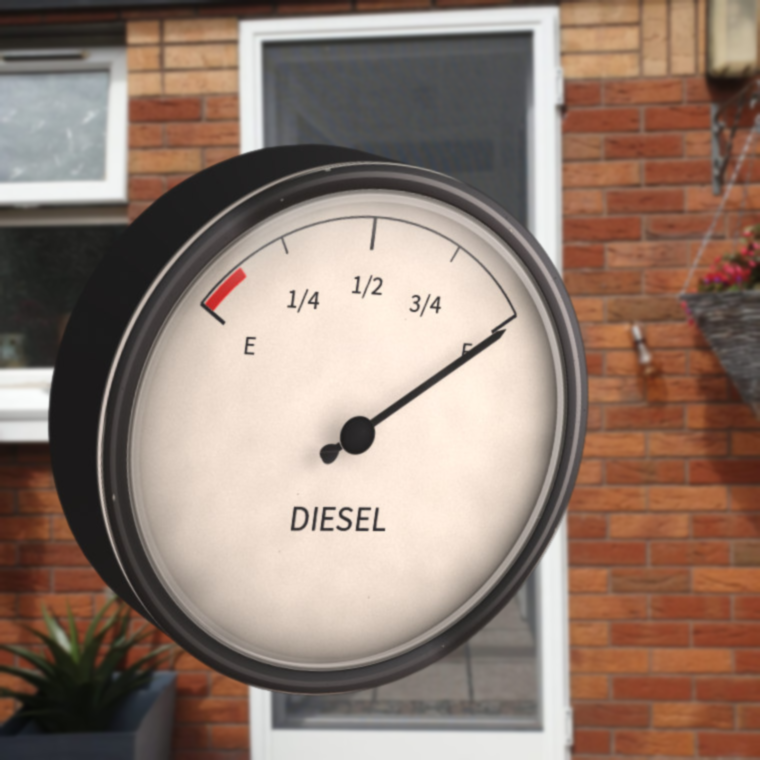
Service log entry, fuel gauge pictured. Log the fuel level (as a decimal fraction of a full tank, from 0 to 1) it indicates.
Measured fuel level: 1
